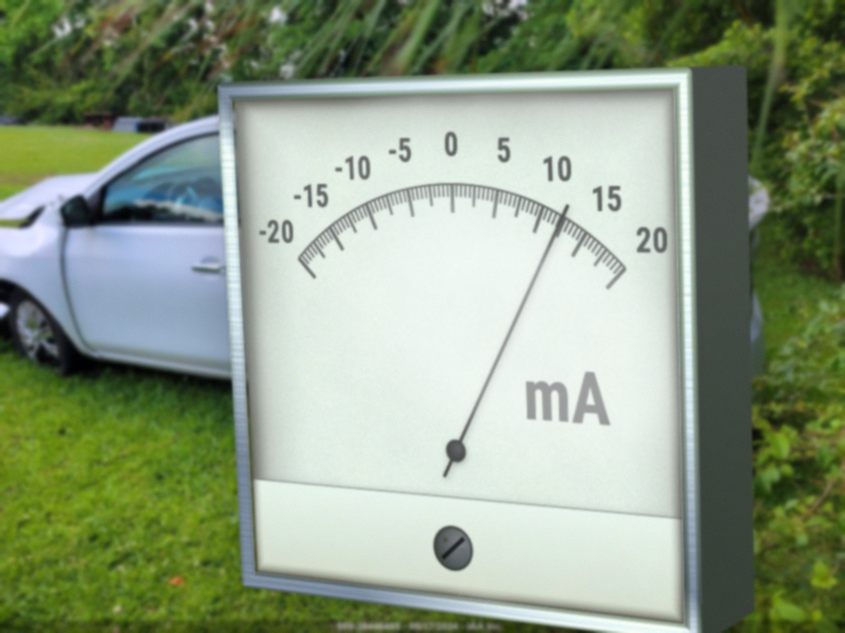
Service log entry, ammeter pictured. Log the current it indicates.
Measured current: 12.5 mA
